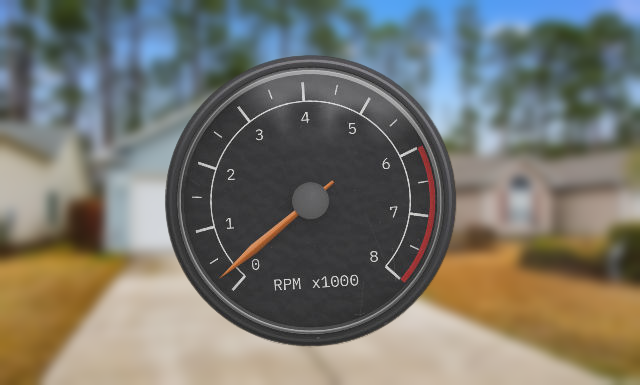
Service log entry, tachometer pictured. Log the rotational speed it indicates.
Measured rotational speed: 250 rpm
